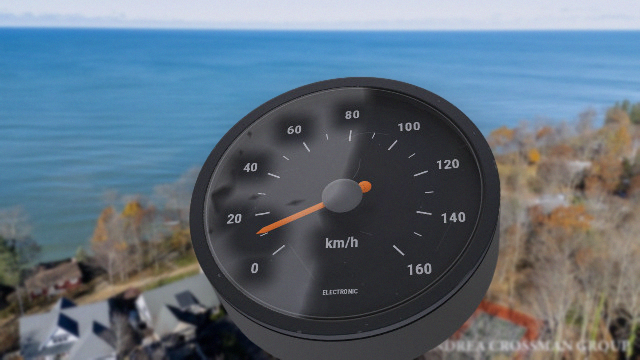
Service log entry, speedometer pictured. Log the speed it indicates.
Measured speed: 10 km/h
